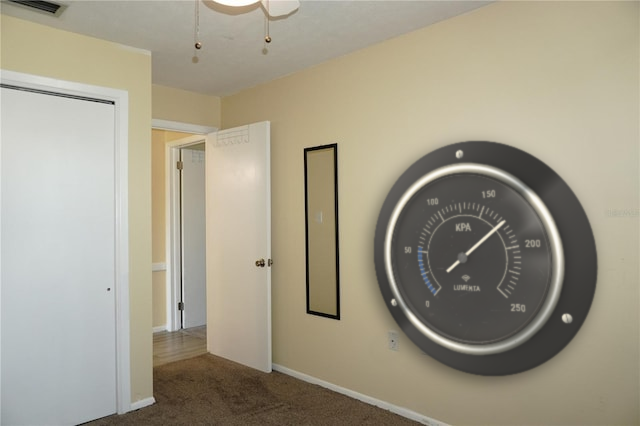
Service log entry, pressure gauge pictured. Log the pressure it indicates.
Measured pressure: 175 kPa
